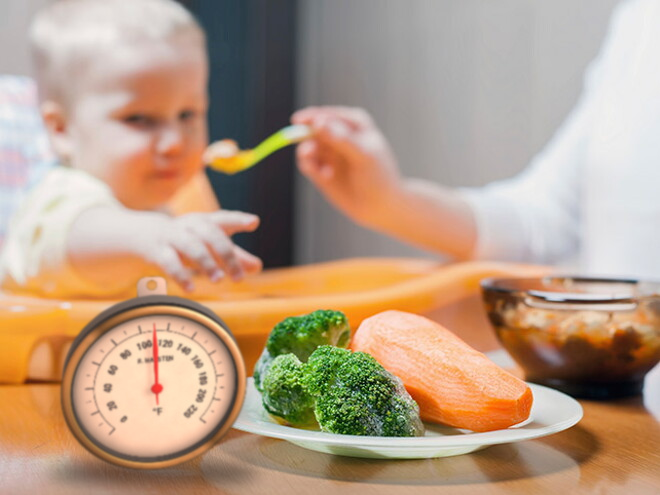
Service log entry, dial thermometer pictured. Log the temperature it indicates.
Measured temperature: 110 °F
